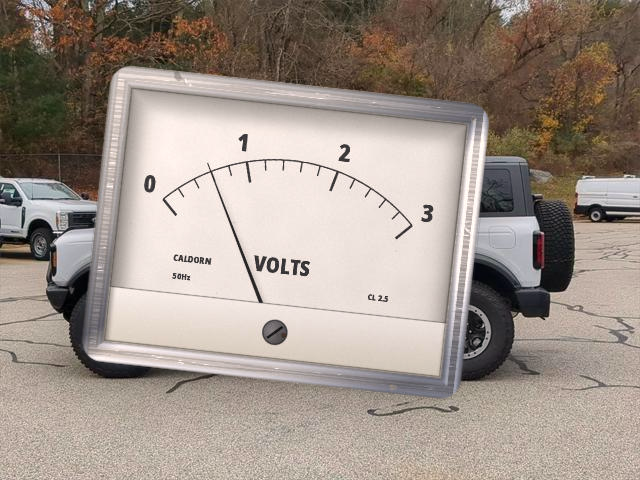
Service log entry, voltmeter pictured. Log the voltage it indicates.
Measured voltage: 0.6 V
